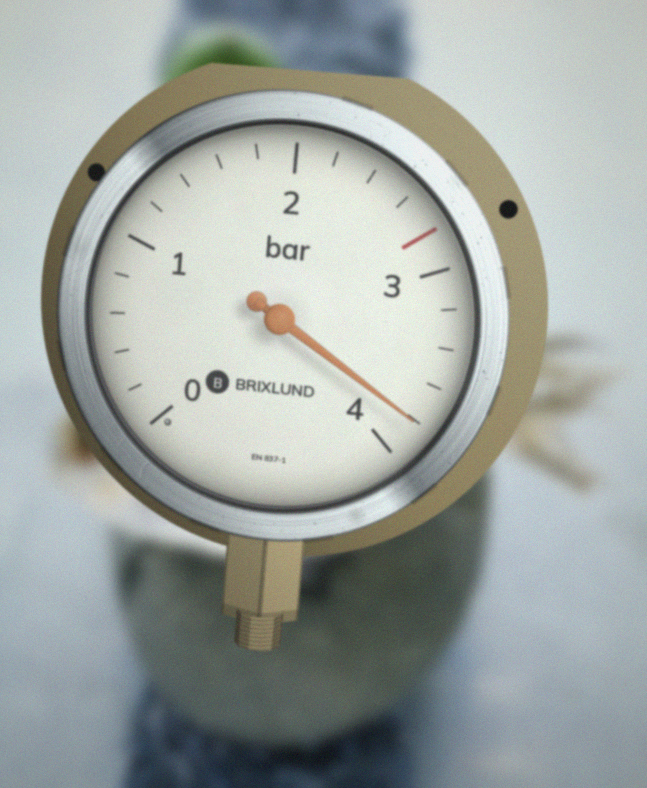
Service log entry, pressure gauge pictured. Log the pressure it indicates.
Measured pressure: 3.8 bar
